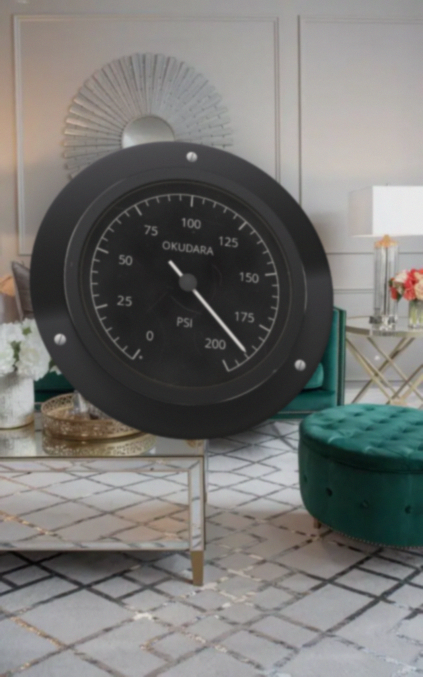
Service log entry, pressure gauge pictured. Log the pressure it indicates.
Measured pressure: 190 psi
